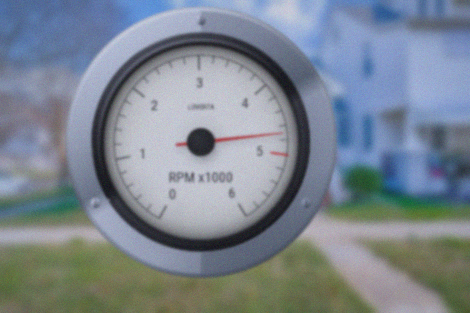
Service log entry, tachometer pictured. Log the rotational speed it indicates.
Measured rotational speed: 4700 rpm
